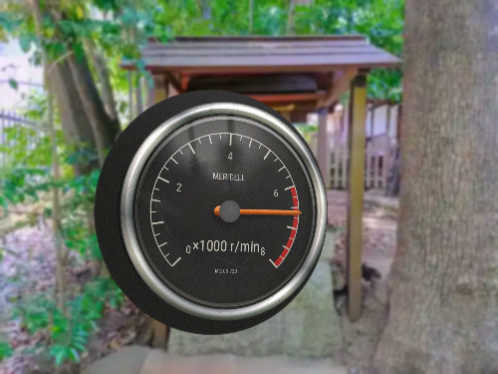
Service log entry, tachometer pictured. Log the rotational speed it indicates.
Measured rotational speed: 6625 rpm
